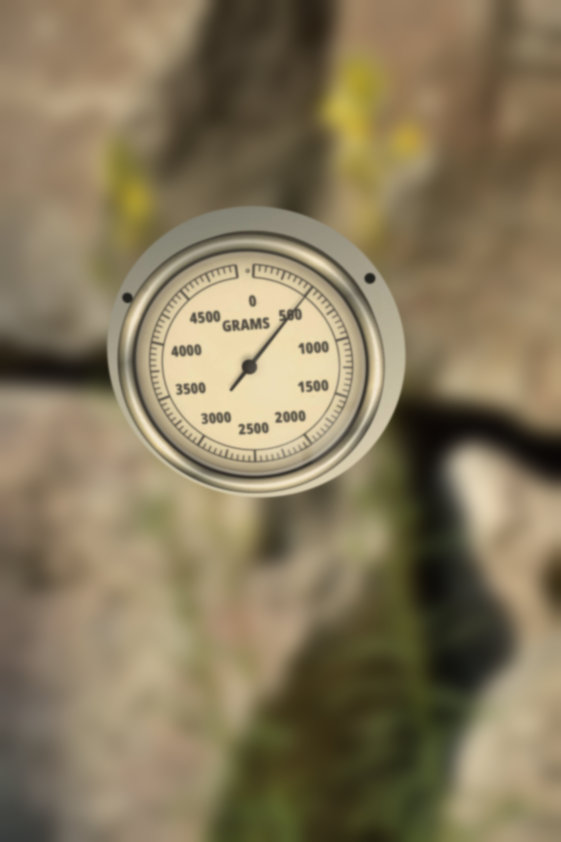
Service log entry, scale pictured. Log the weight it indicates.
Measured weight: 500 g
